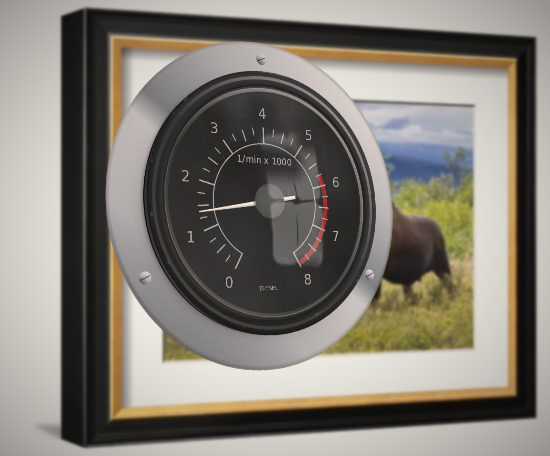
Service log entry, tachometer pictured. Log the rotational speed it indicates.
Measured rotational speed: 1375 rpm
